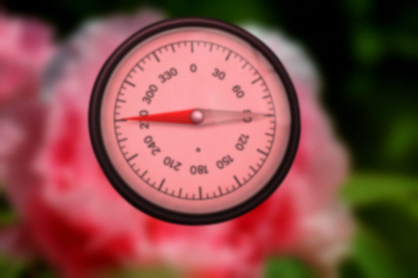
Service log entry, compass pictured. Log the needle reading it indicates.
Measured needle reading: 270 °
